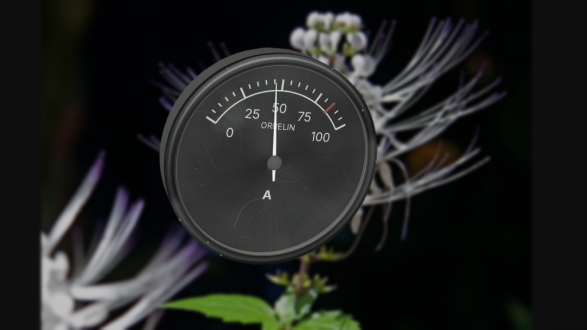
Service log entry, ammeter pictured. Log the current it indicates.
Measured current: 45 A
